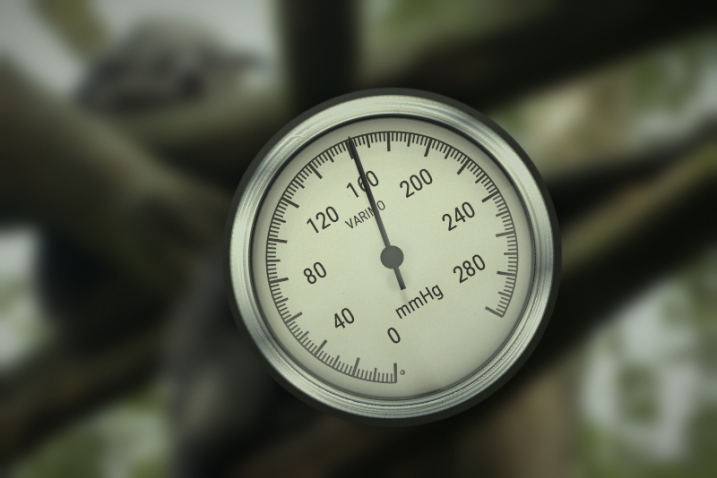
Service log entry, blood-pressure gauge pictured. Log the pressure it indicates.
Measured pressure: 162 mmHg
